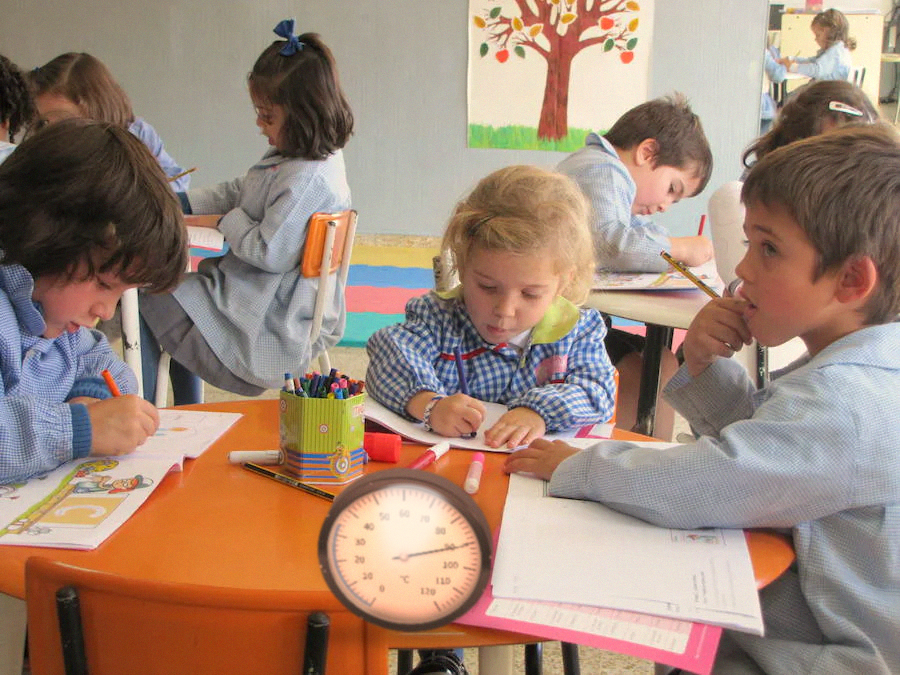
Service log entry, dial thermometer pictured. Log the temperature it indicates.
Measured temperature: 90 °C
